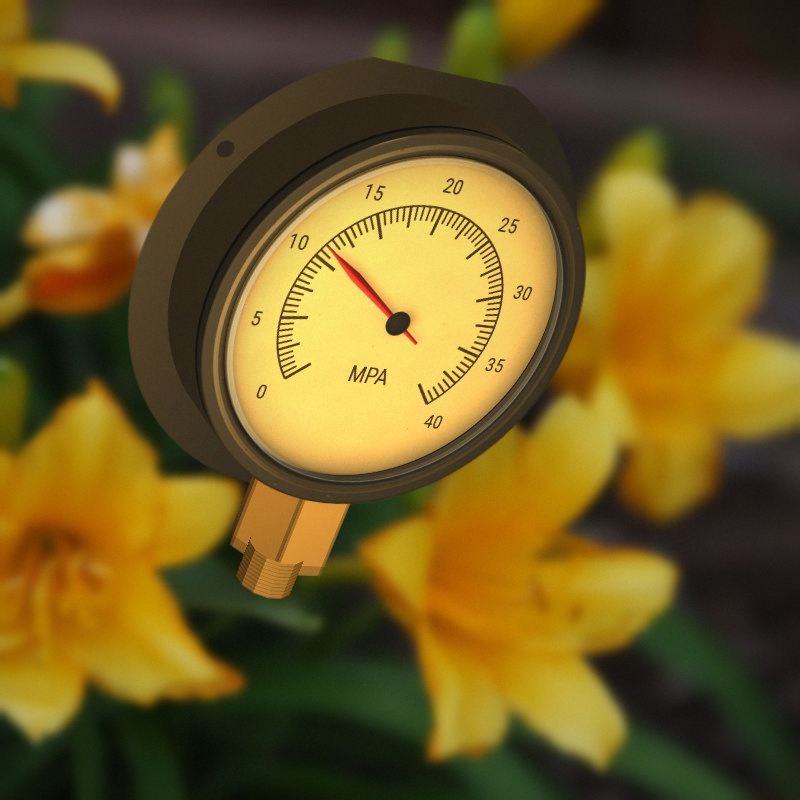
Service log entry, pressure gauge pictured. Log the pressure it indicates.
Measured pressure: 11 MPa
